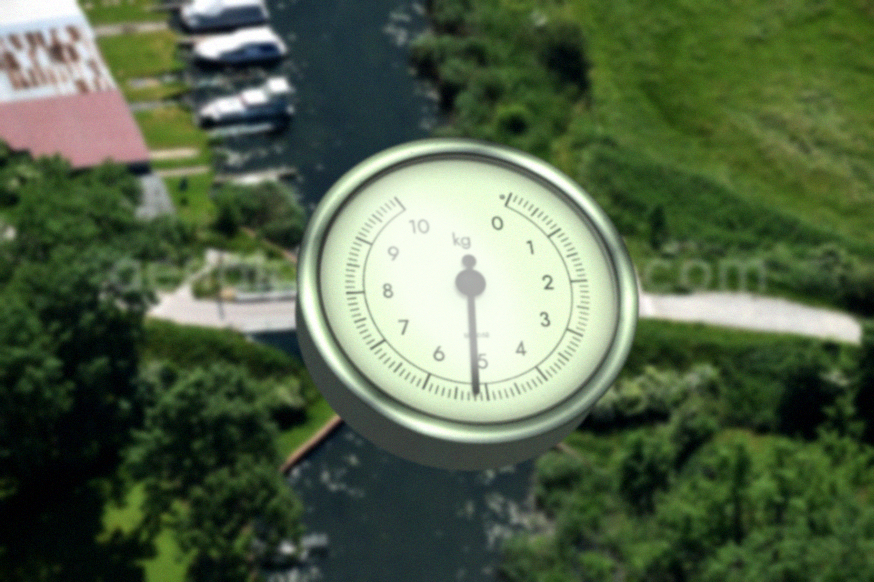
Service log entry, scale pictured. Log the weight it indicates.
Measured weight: 5.2 kg
